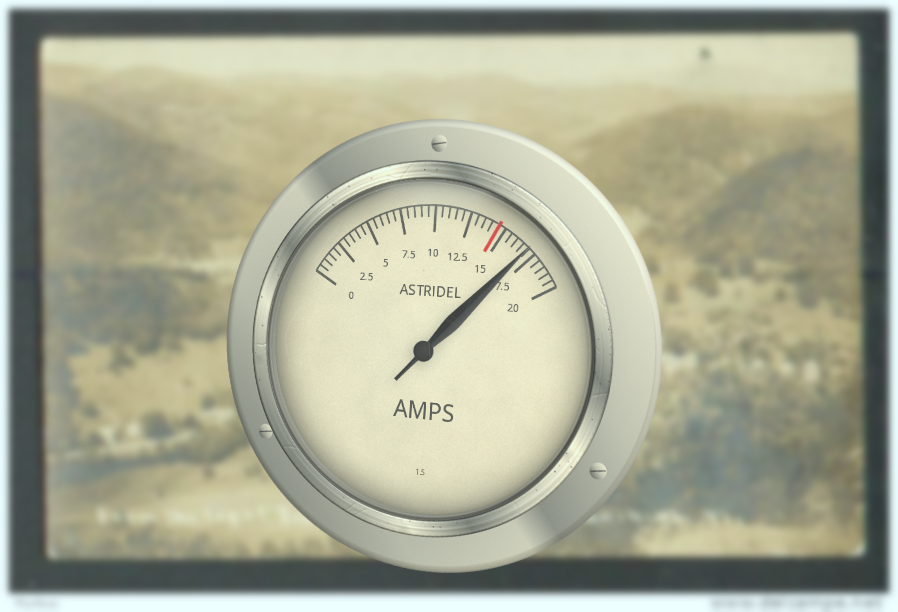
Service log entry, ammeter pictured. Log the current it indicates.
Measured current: 17 A
